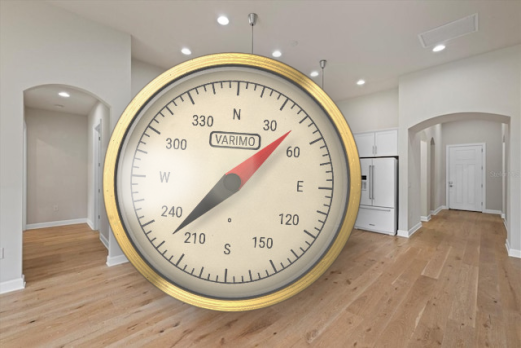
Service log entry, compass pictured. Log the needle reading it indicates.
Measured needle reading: 45 °
